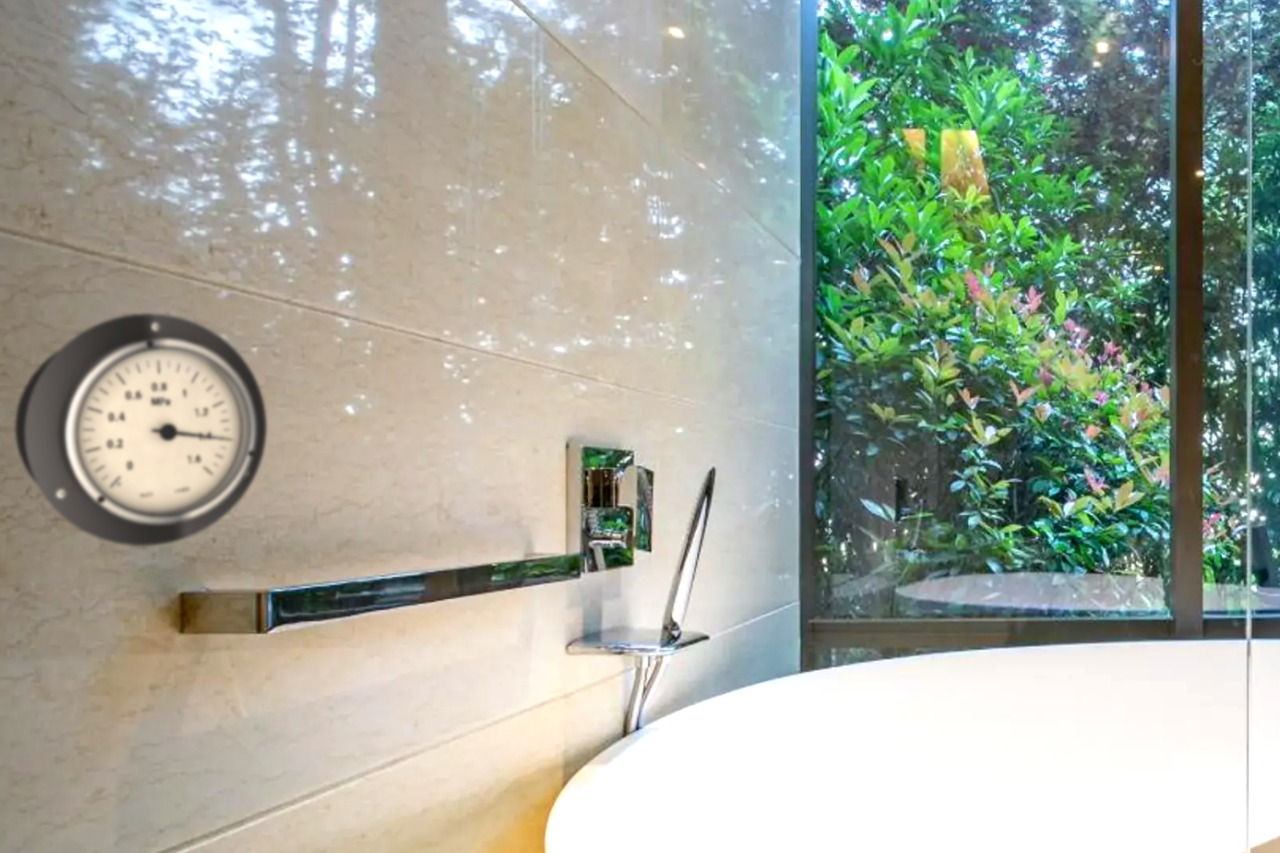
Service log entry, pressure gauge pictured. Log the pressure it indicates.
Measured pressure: 1.4 MPa
